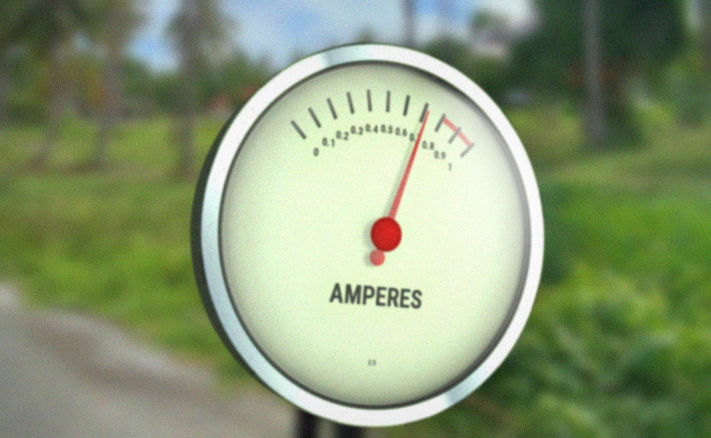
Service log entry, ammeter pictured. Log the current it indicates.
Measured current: 0.7 A
